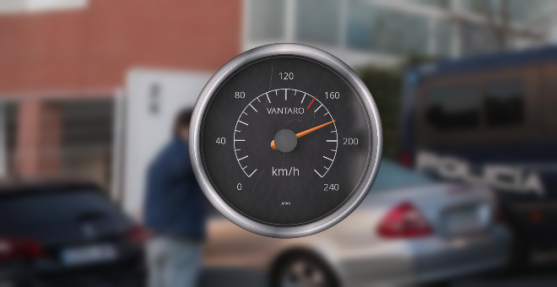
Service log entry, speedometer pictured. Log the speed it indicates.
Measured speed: 180 km/h
